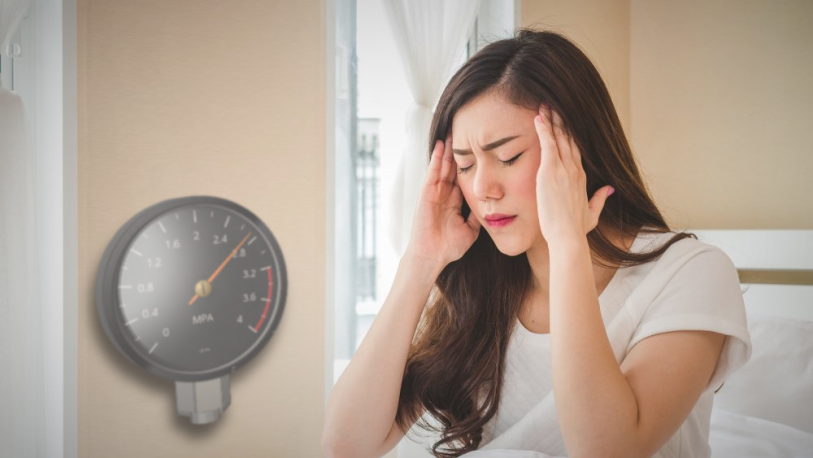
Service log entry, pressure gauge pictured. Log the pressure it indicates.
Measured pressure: 2.7 MPa
